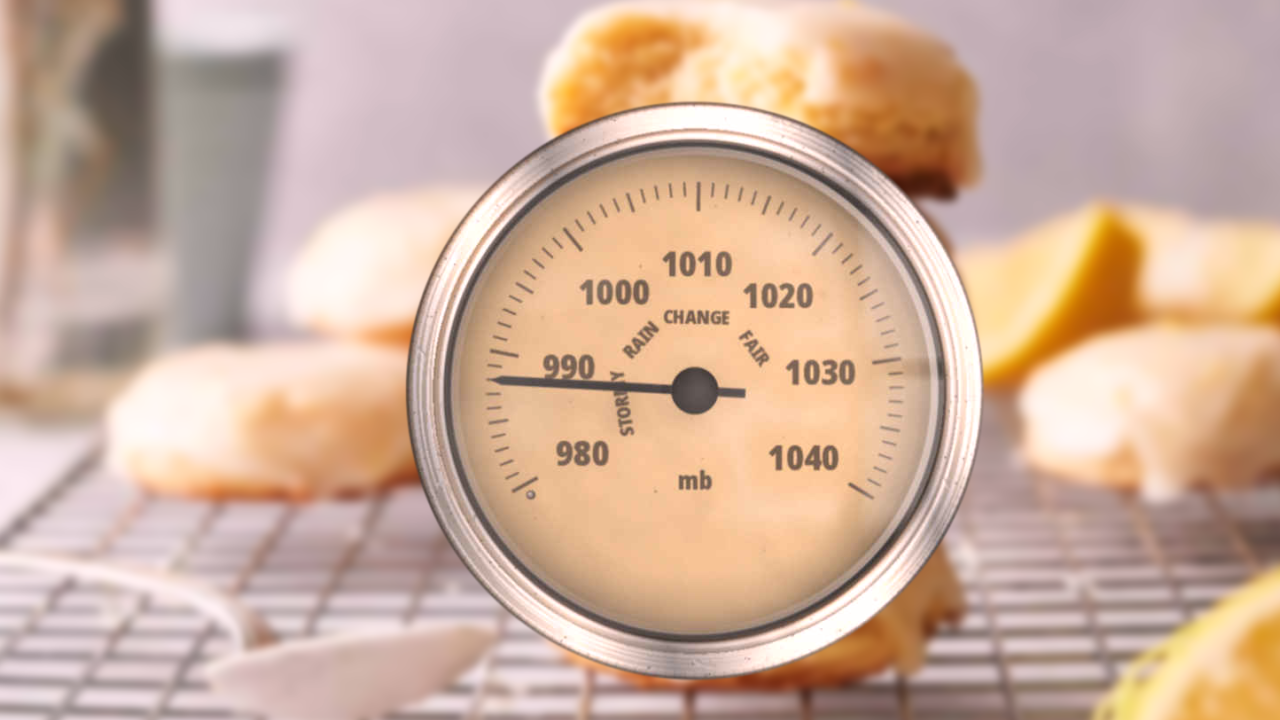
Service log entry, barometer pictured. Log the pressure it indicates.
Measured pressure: 988 mbar
